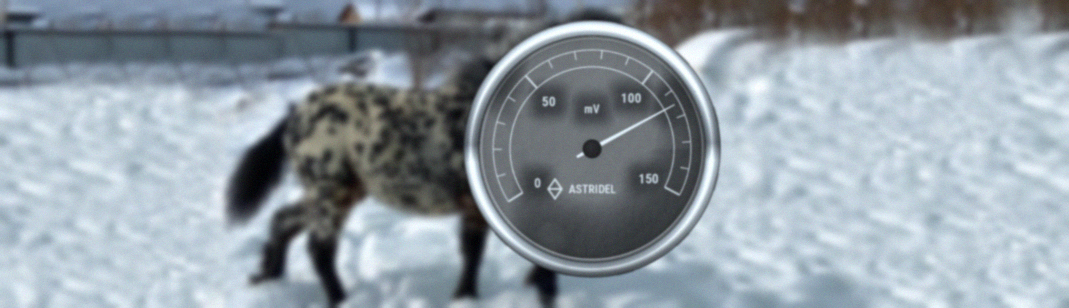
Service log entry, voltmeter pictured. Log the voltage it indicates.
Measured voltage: 115 mV
